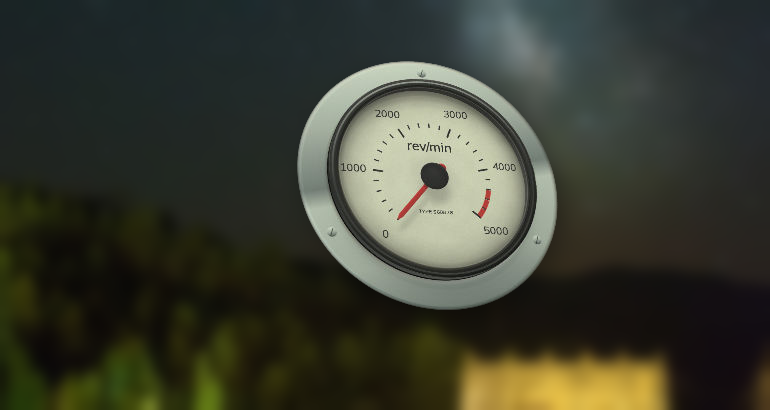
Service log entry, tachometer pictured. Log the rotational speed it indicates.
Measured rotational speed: 0 rpm
